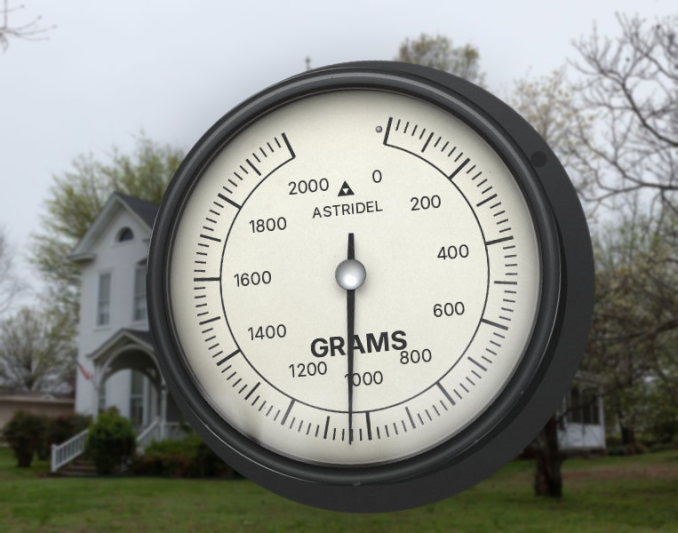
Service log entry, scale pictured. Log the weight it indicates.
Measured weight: 1040 g
